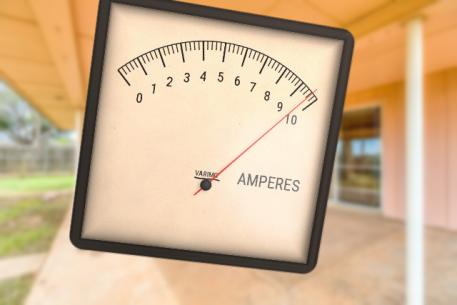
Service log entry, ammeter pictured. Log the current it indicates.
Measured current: 9.6 A
